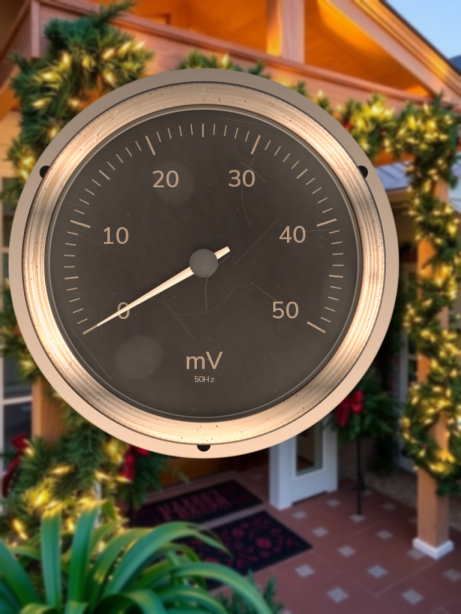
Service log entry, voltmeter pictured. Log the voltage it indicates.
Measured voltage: 0 mV
